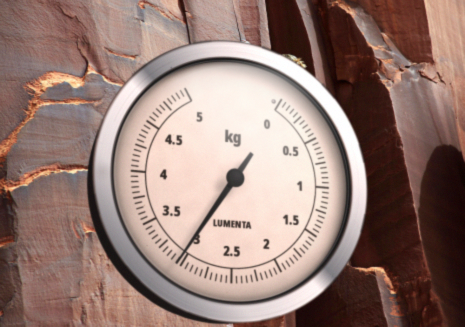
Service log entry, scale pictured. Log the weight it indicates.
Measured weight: 3.05 kg
